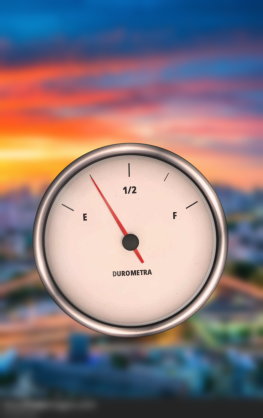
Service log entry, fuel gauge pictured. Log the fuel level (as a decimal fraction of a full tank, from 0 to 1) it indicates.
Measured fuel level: 0.25
